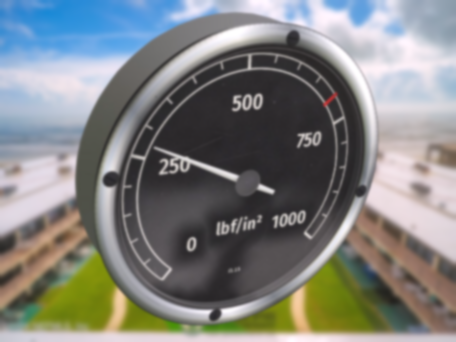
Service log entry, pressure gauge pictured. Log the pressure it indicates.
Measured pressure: 275 psi
